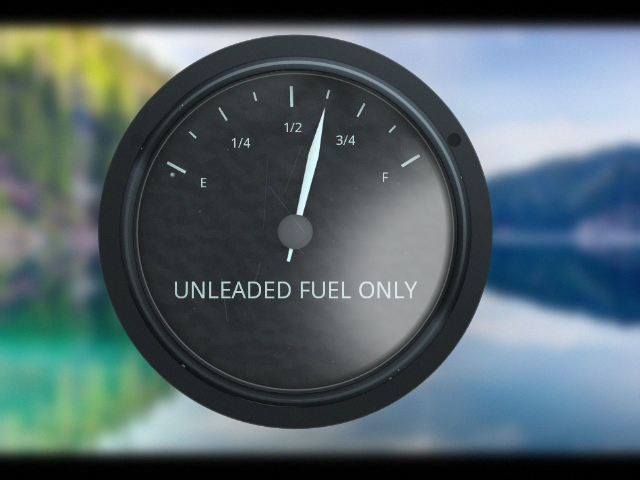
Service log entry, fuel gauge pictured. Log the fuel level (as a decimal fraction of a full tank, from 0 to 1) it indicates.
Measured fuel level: 0.625
